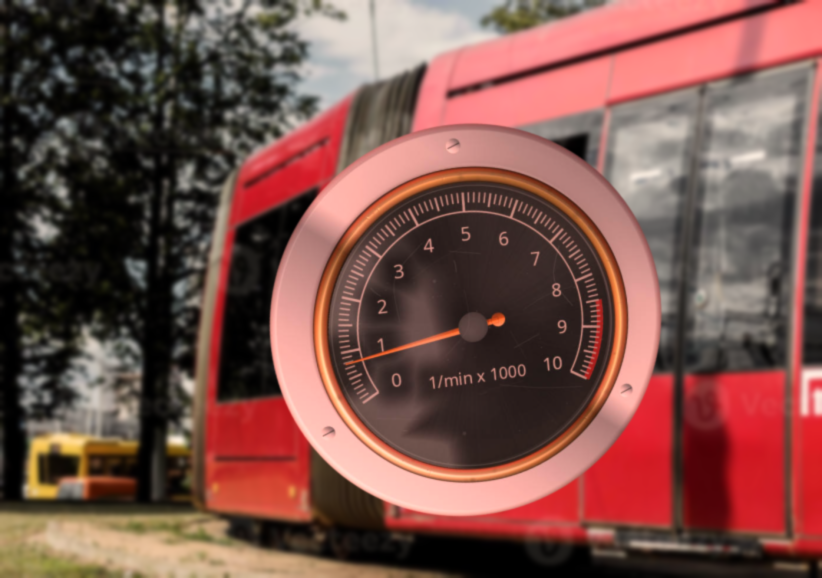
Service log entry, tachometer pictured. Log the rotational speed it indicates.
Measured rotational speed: 800 rpm
